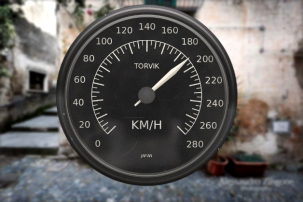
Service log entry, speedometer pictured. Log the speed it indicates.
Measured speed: 190 km/h
